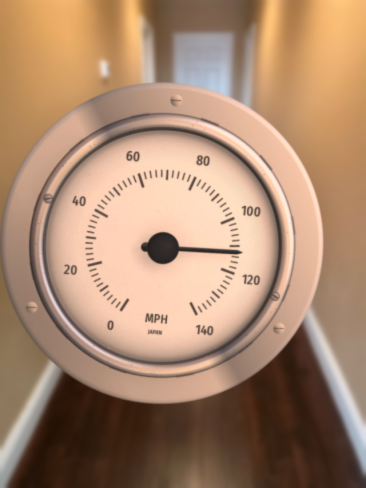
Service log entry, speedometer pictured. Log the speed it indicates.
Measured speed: 112 mph
